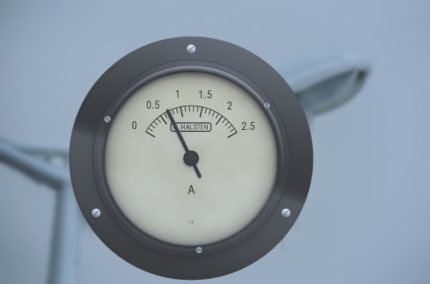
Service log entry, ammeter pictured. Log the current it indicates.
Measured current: 0.7 A
